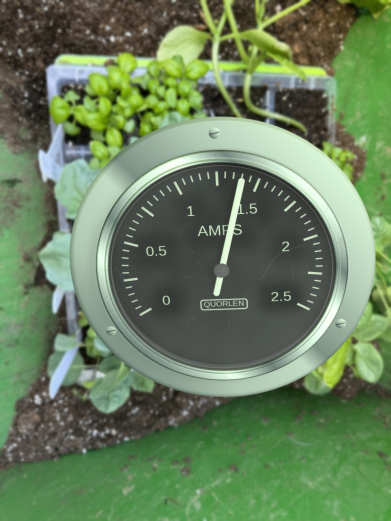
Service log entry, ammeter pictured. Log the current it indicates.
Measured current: 1.4 A
